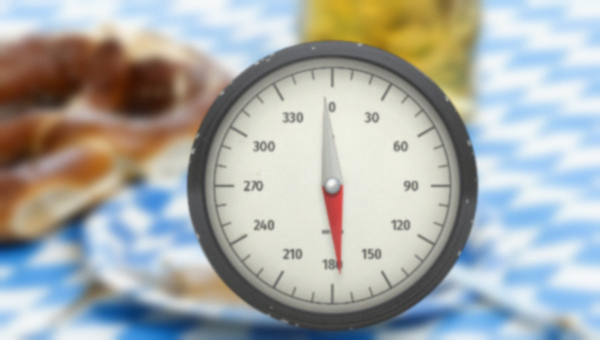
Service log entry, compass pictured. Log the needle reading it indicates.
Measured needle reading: 175 °
